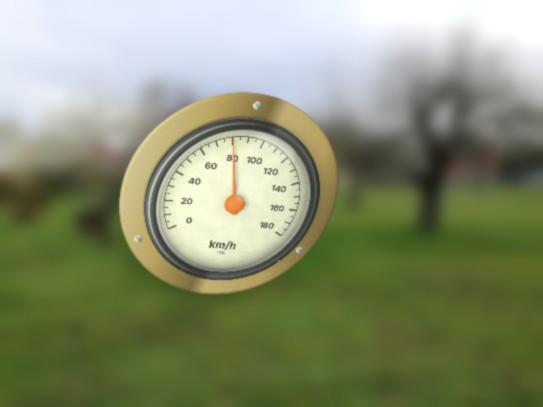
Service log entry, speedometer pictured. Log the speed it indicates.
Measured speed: 80 km/h
